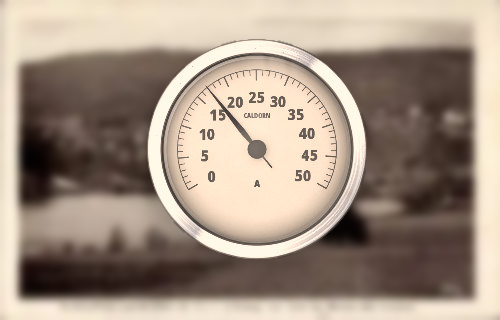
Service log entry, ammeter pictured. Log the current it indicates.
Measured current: 17 A
